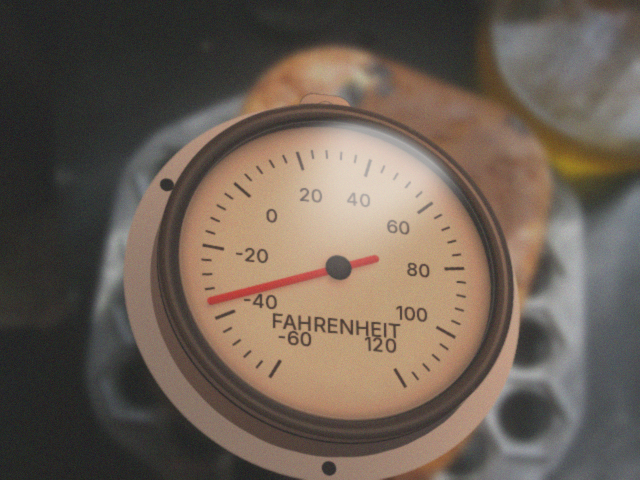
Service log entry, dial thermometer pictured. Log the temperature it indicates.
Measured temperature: -36 °F
